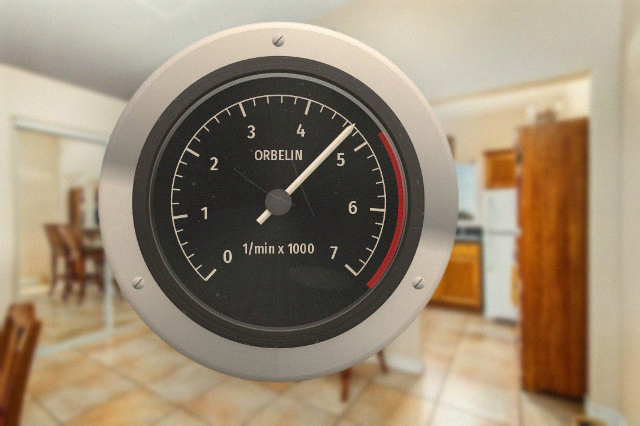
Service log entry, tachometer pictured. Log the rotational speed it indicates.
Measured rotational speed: 4700 rpm
